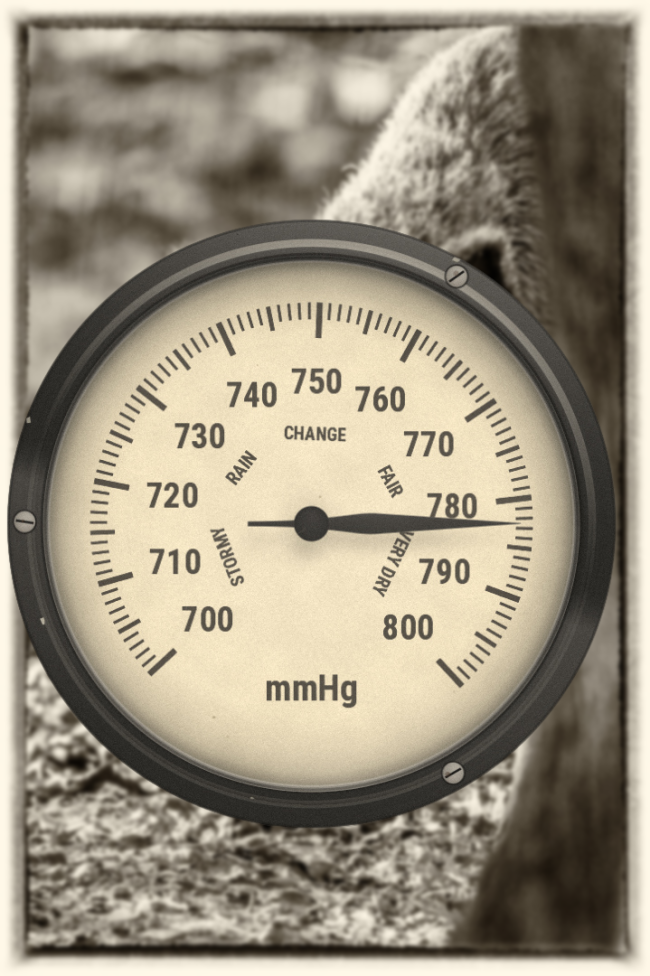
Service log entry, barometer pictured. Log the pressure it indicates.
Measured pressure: 782.5 mmHg
